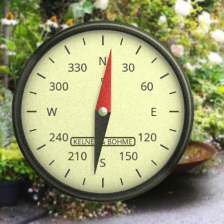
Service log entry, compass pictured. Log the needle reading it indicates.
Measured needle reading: 7.5 °
